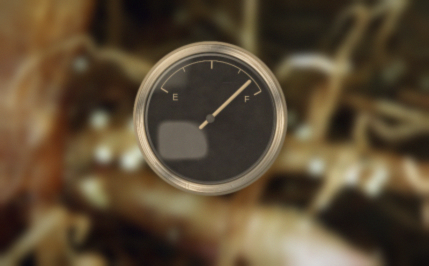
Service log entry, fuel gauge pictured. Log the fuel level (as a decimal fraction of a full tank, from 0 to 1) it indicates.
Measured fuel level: 0.875
